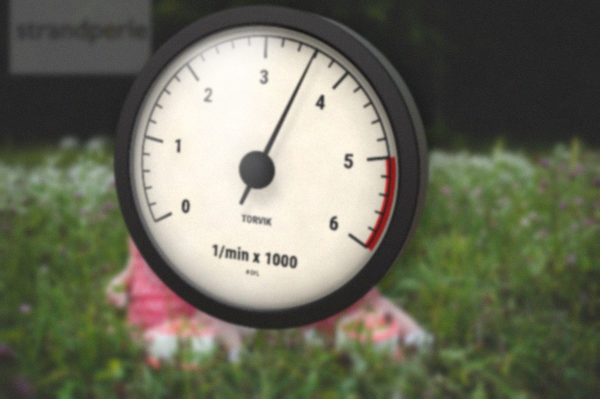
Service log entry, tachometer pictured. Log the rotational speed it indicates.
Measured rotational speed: 3600 rpm
